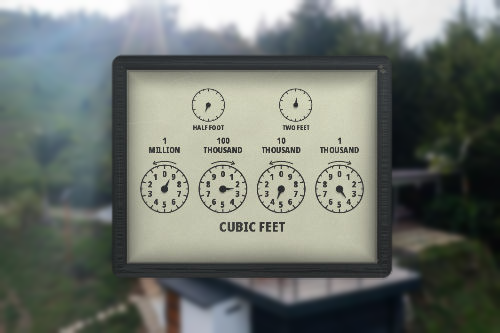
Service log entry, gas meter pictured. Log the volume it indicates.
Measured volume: 924400 ft³
